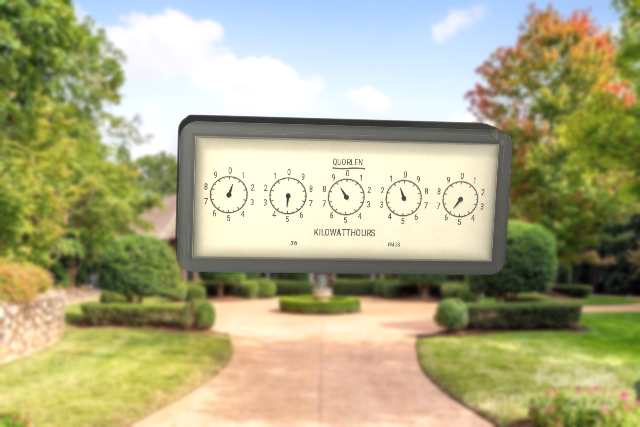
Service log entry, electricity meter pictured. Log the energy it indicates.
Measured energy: 4906 kWh
